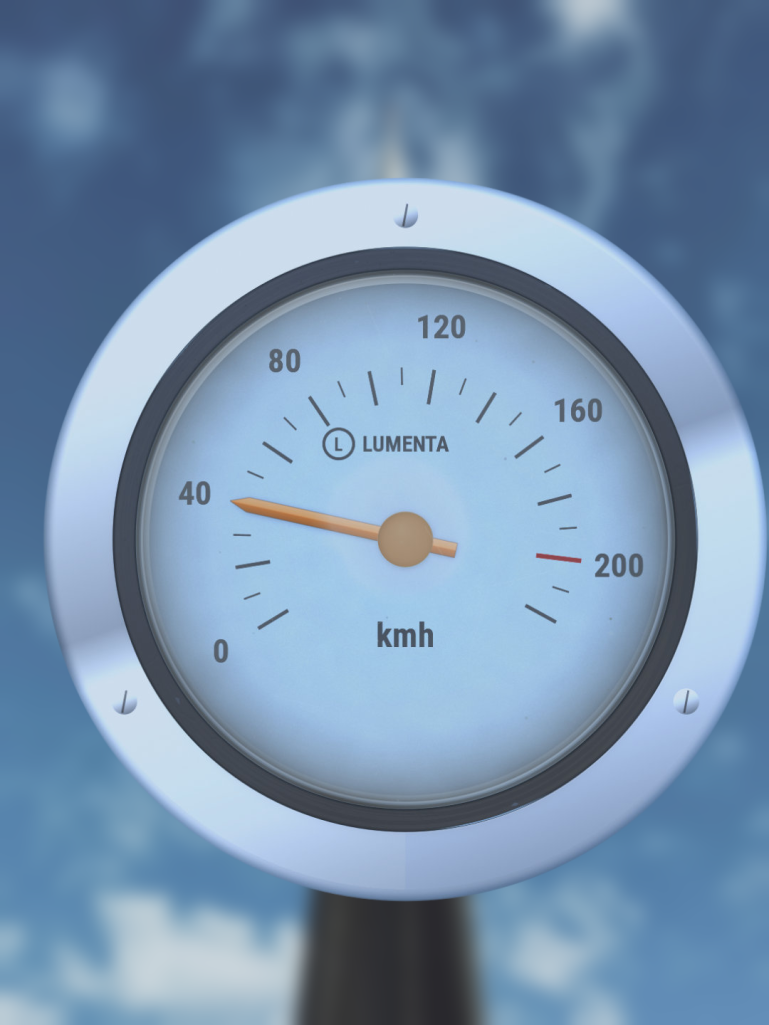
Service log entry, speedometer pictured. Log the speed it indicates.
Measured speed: 40 km/h
